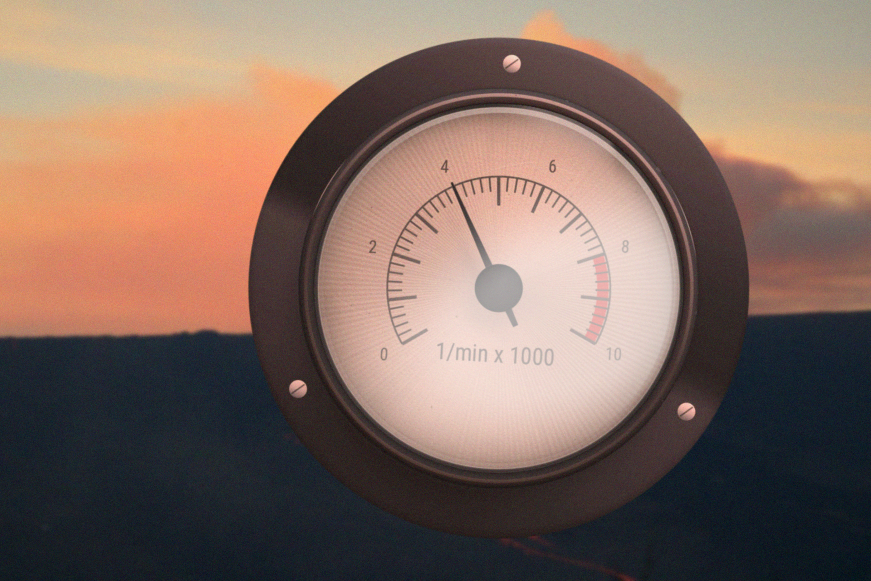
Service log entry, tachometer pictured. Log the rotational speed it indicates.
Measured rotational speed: 4000 rpm
